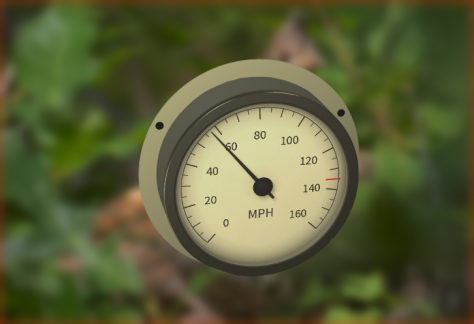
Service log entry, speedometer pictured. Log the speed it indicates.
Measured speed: 57.5 mph
